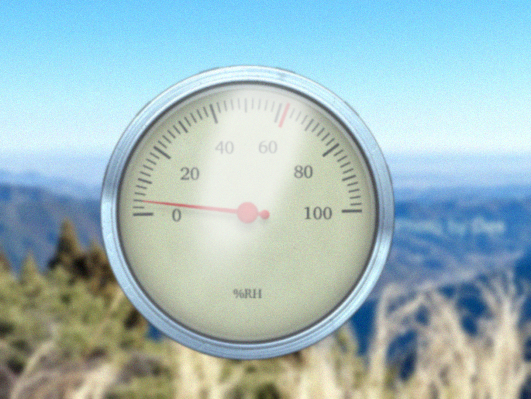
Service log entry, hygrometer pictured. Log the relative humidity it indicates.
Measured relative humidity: 4 %
